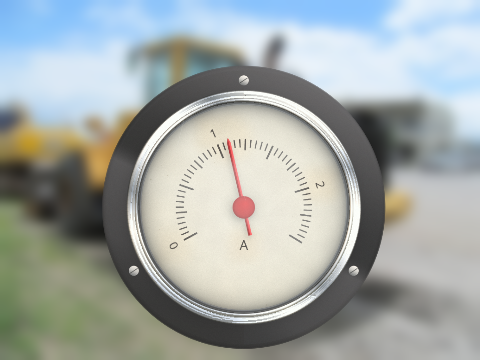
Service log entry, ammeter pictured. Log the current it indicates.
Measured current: 1.1 A
